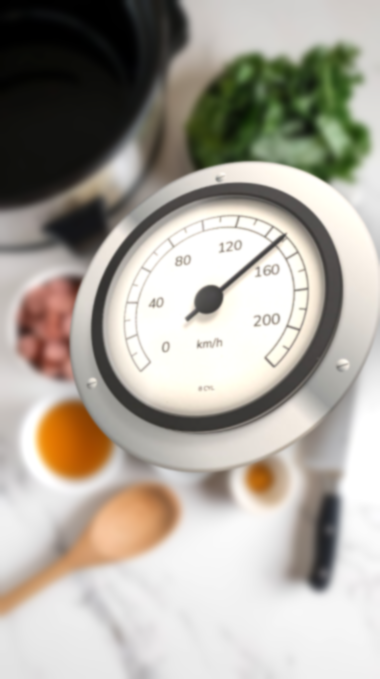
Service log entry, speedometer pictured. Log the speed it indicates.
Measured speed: 150 km/h
